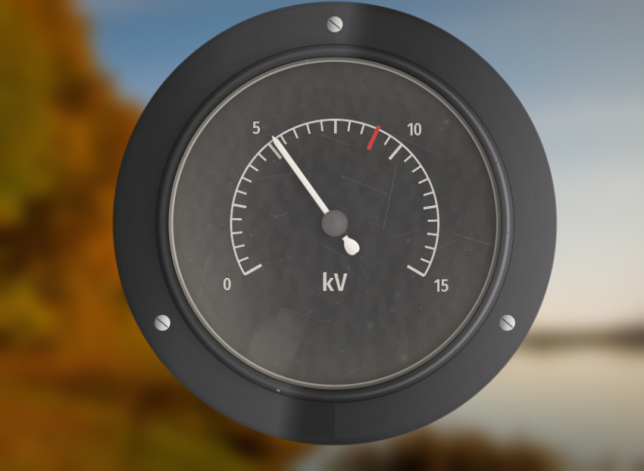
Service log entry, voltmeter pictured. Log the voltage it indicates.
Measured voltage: 5.25 kV
